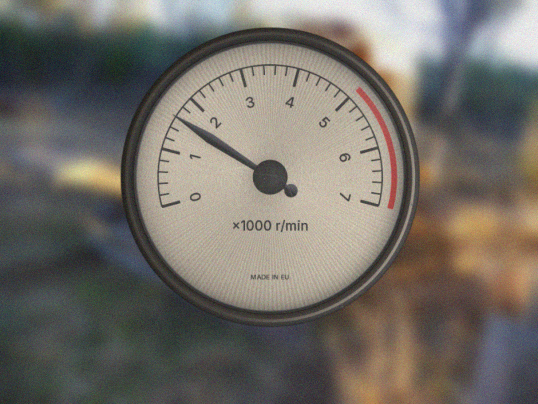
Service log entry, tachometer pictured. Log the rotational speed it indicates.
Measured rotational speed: 1600 rpm
